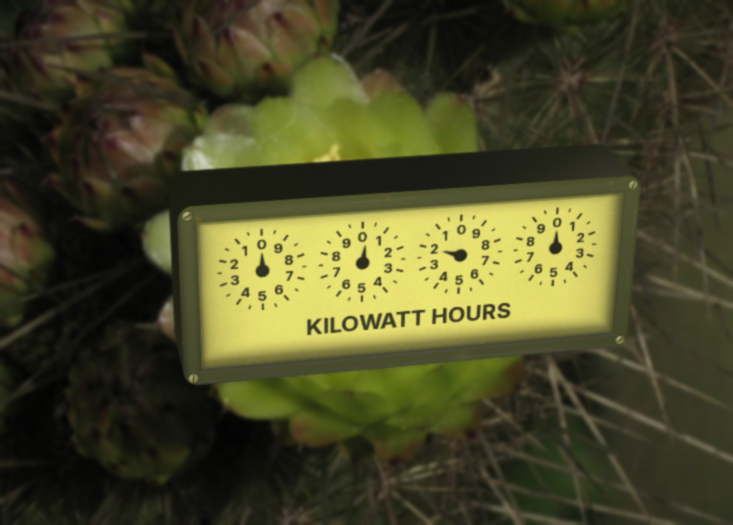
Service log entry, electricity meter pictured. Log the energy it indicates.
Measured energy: 20 kWh
